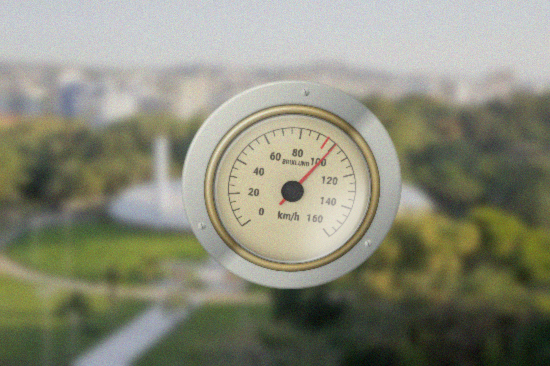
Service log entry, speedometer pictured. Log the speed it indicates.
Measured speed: 100 km/h
